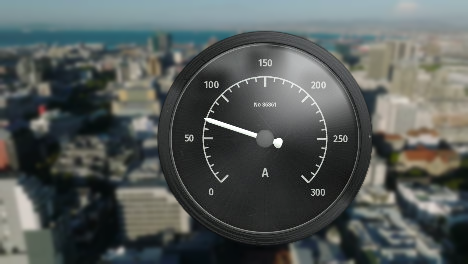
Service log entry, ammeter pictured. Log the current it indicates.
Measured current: 70 A
